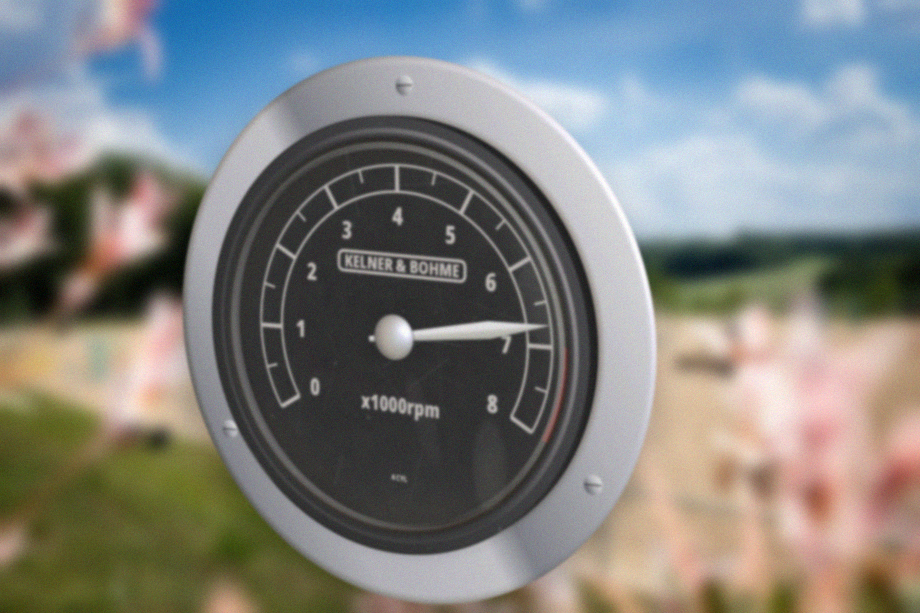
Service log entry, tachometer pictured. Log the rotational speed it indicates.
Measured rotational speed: 6750 rpm
